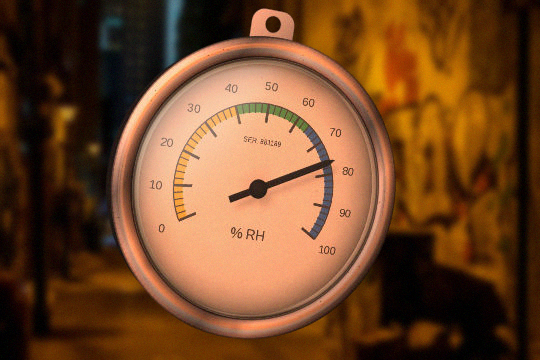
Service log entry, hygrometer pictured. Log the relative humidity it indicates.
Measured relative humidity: 76 %
